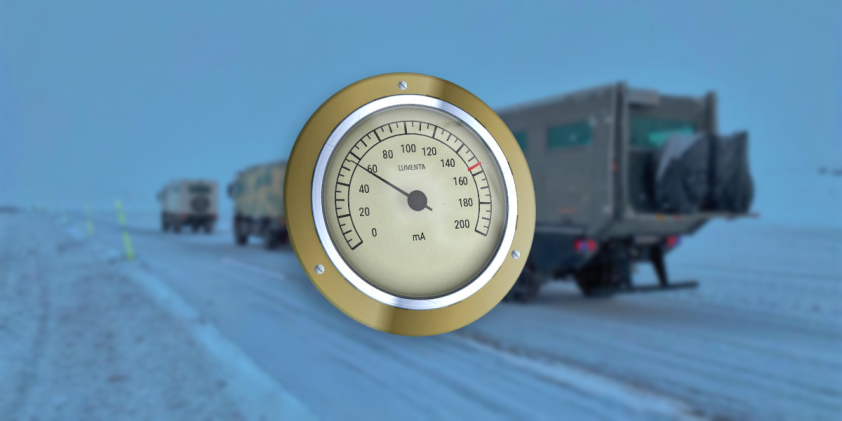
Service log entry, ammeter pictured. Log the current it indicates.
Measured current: 55 mA
